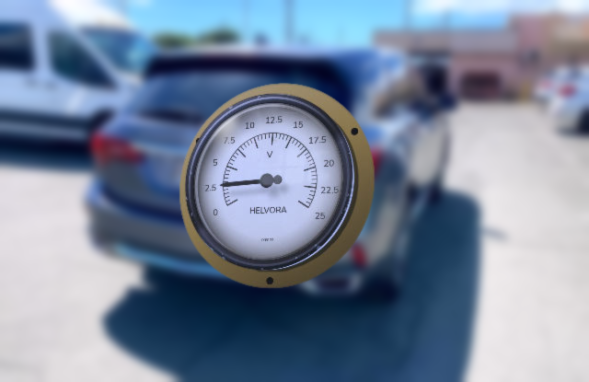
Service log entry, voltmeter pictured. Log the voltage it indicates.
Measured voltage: 2.5 V
